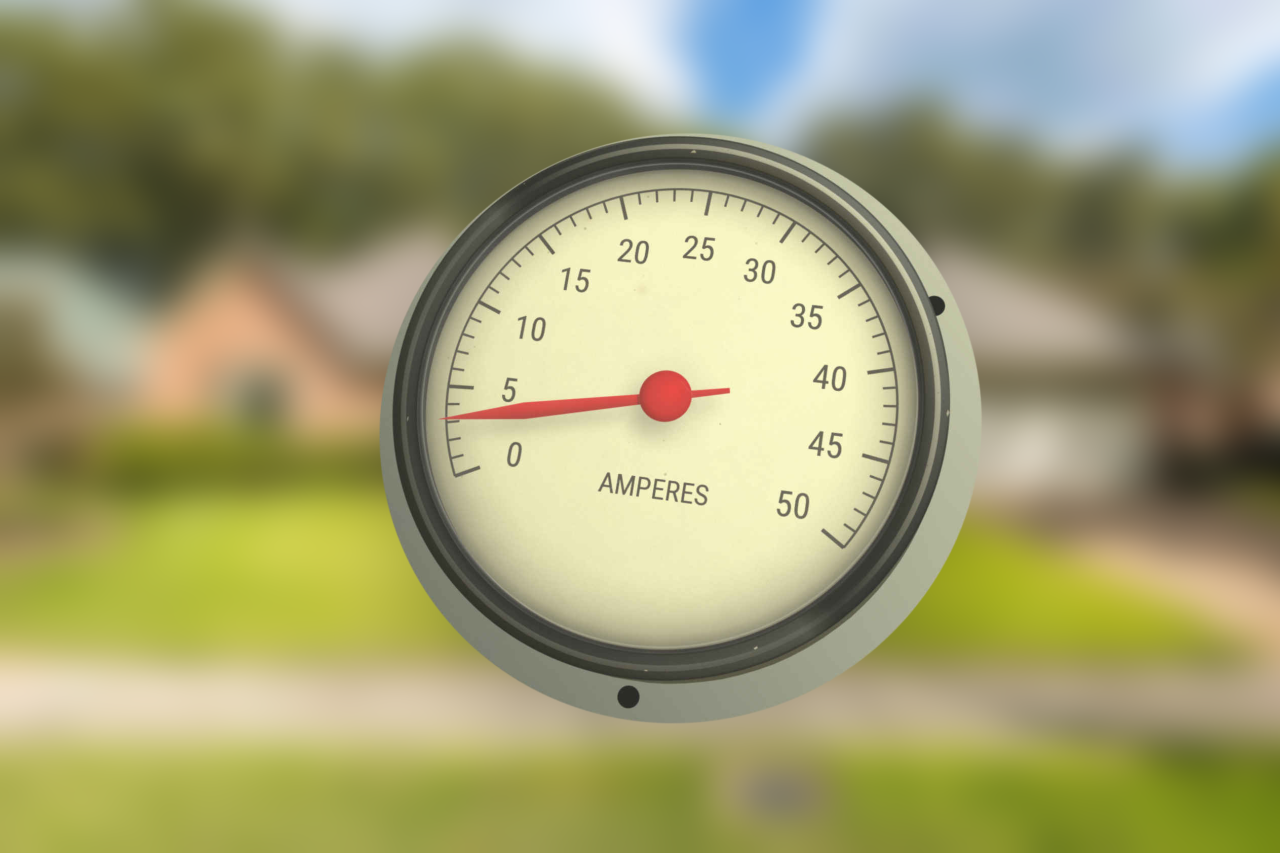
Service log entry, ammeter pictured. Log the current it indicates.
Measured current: 3 A
